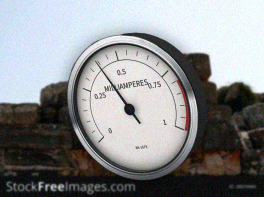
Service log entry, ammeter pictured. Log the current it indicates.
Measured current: 0.4 mA
